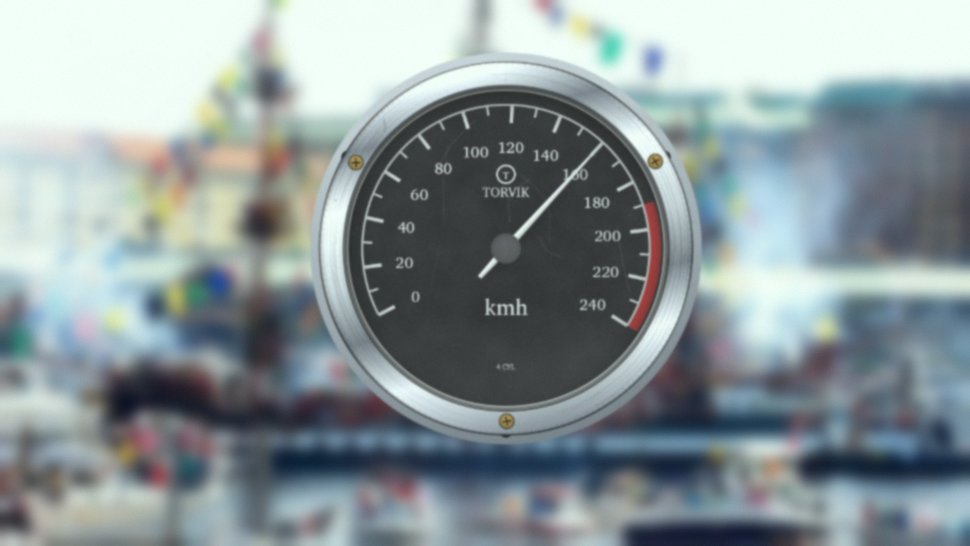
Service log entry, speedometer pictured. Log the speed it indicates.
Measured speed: 160 km/h
